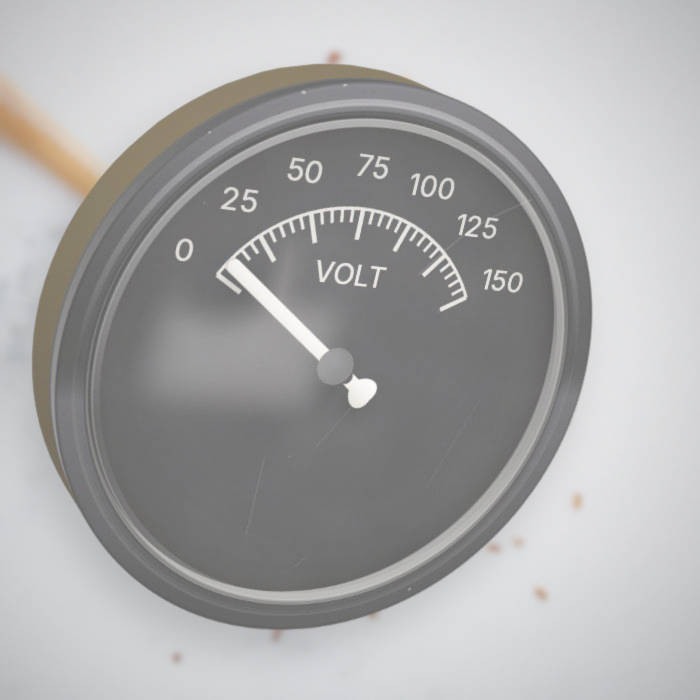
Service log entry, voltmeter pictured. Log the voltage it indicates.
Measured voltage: 7.5 V
